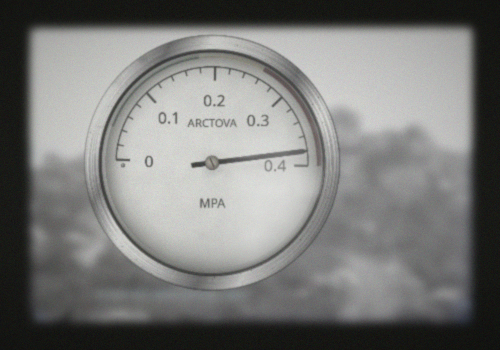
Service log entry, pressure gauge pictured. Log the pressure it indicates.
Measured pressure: 0.38 MPa
